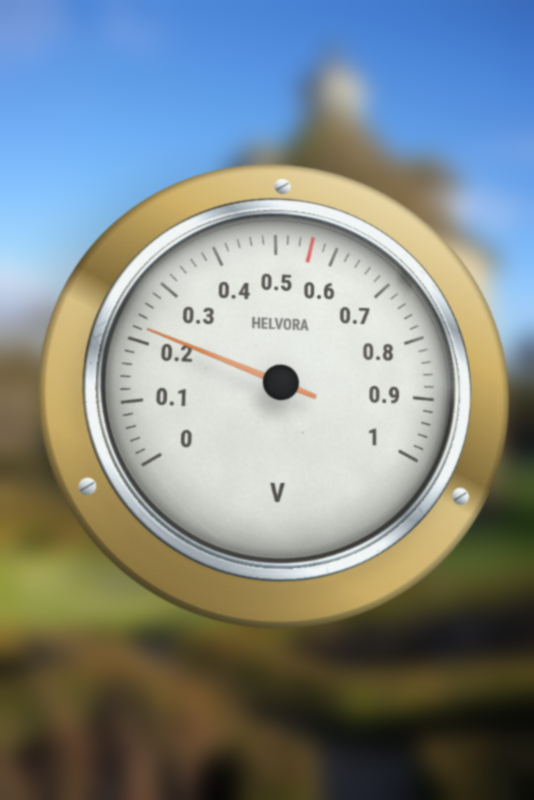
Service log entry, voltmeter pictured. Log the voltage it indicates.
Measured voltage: 0.22 V
